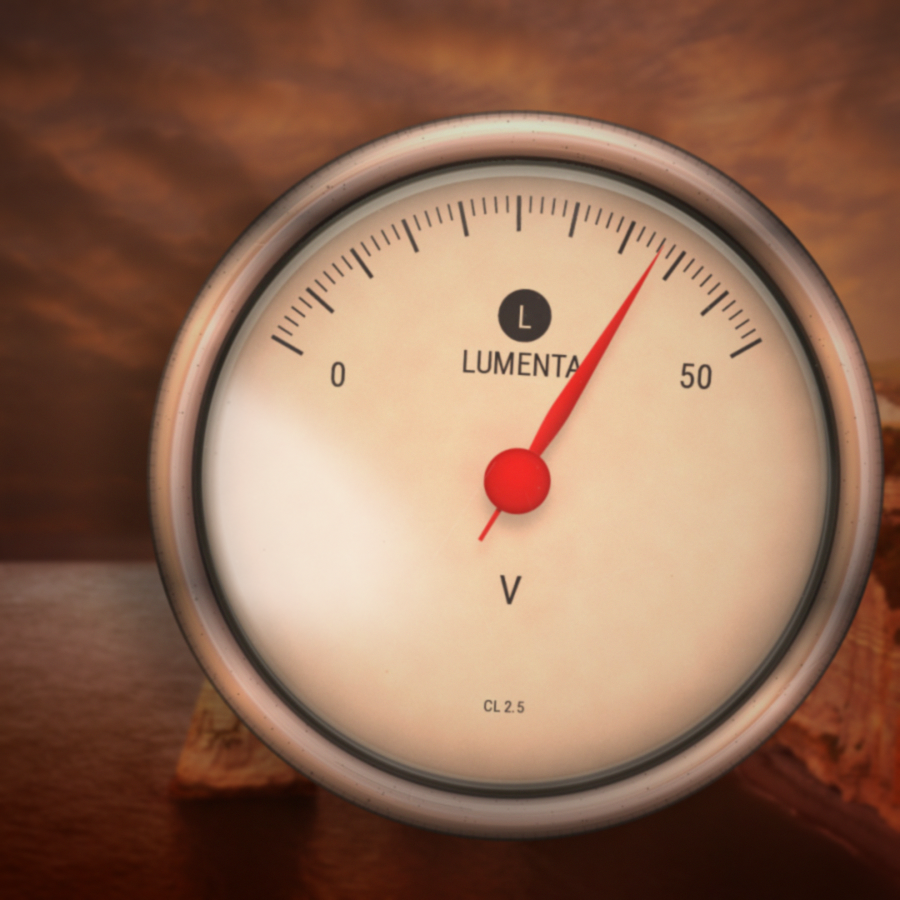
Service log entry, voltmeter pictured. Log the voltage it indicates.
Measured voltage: 38 V
